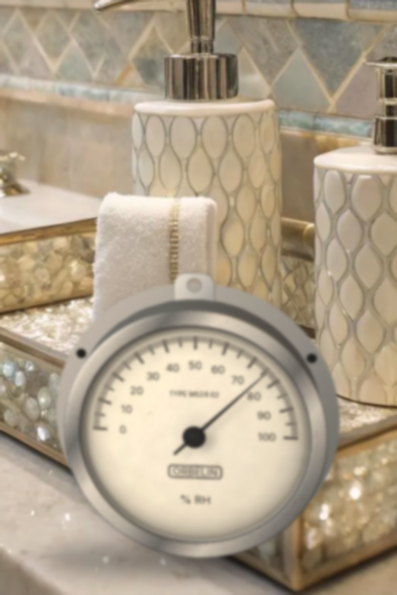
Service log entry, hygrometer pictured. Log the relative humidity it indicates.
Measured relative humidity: 75 %
